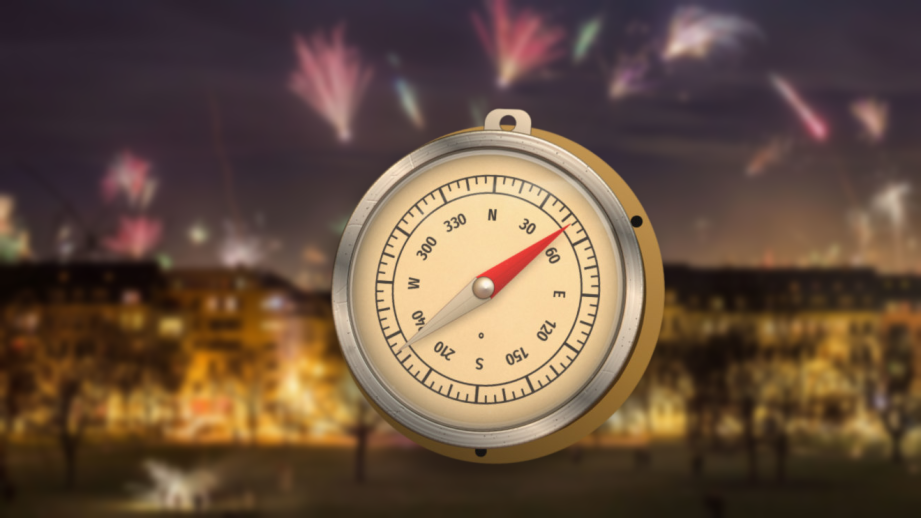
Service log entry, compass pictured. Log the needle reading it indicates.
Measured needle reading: 50 °
